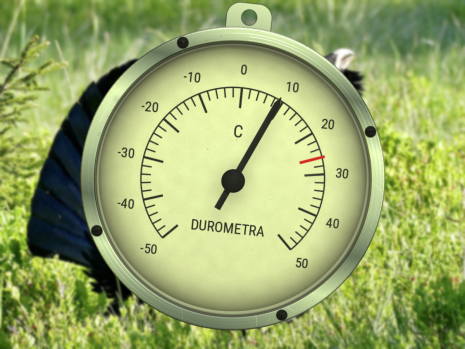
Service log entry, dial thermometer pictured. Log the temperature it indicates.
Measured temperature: 9 °C
